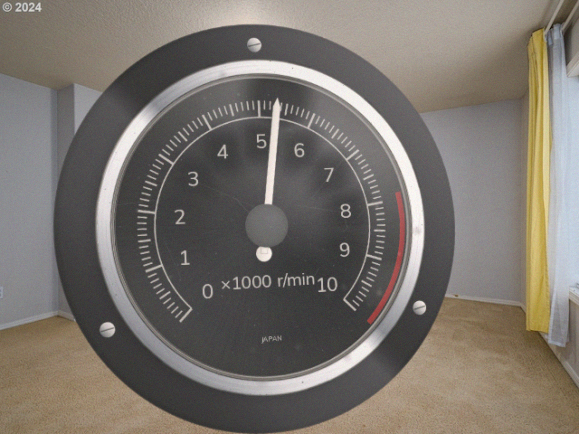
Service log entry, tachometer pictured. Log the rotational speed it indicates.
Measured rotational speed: 5300 rpm
